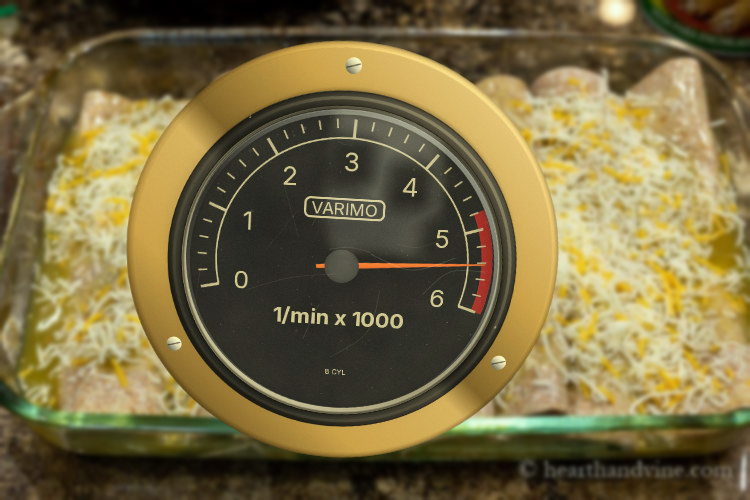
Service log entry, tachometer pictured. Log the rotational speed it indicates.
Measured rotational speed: 5400 rpm
